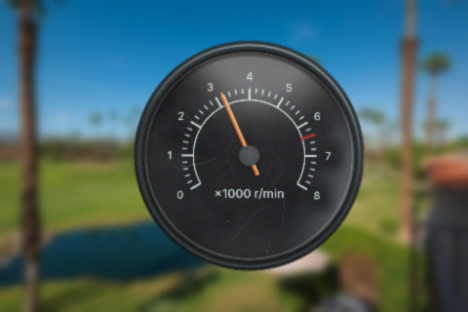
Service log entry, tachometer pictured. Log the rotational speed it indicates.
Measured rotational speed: 3200 rpm
